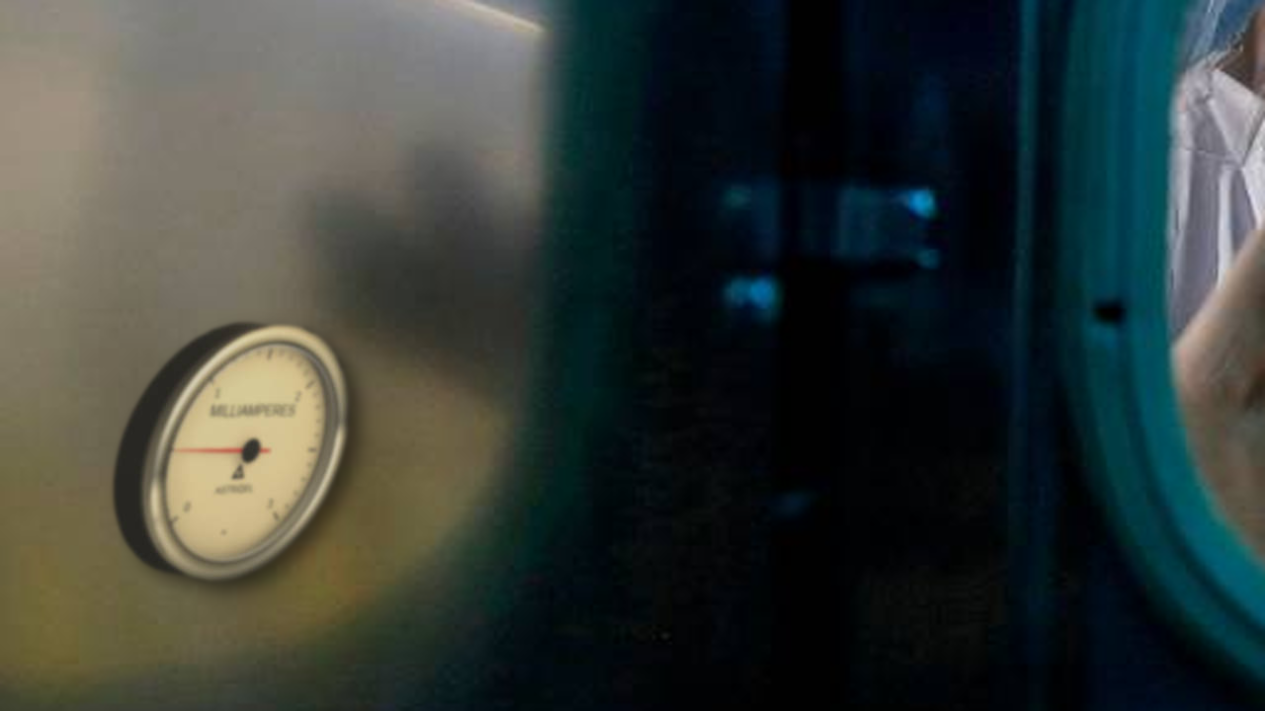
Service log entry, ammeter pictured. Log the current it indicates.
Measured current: 0.5 mA
